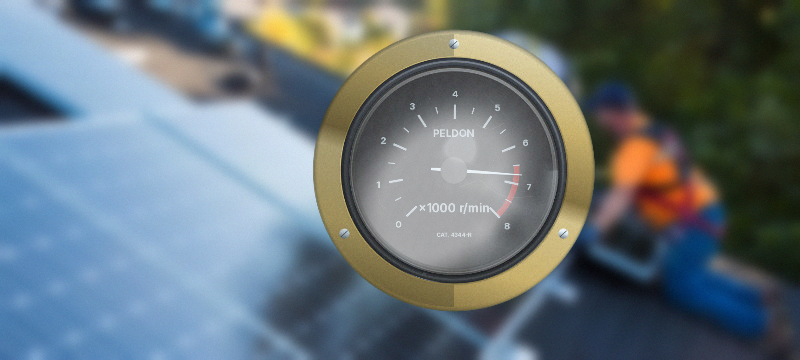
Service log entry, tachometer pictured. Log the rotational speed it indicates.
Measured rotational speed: 6750 rpm
